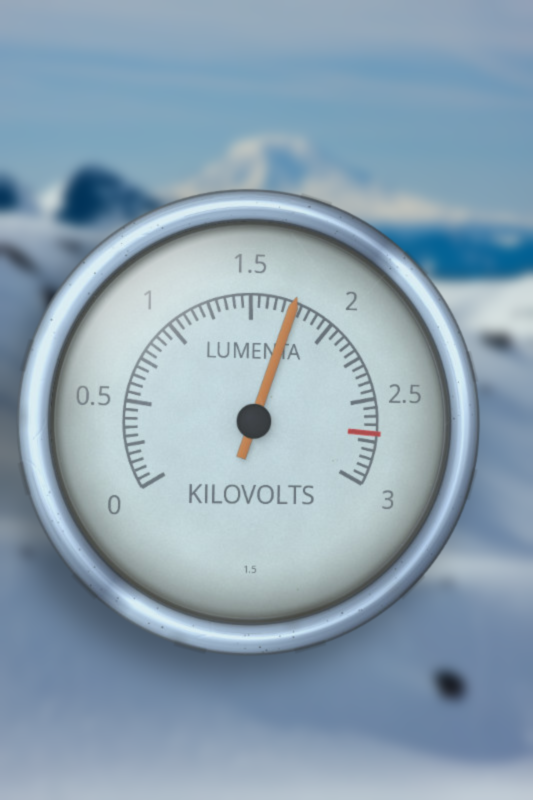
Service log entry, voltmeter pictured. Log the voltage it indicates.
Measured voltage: 1.75 kV
